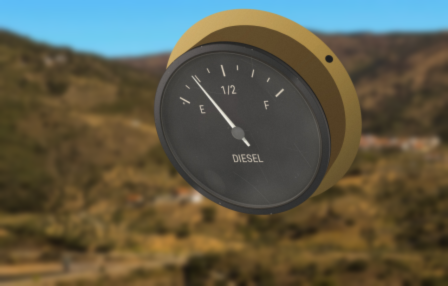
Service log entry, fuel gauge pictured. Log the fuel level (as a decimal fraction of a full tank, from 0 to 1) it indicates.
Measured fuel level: 0.25
